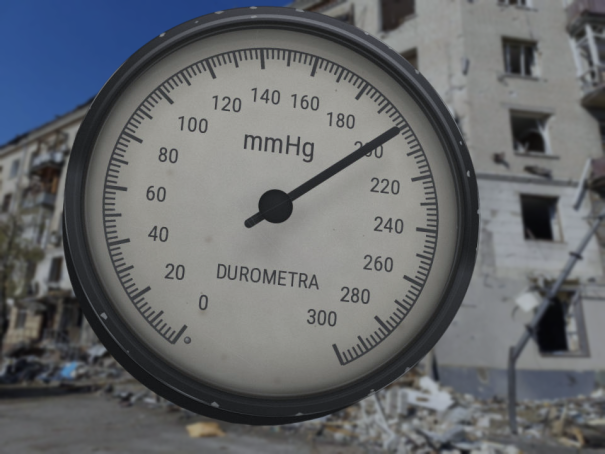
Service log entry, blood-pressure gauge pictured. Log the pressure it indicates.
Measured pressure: 200 mmHg
